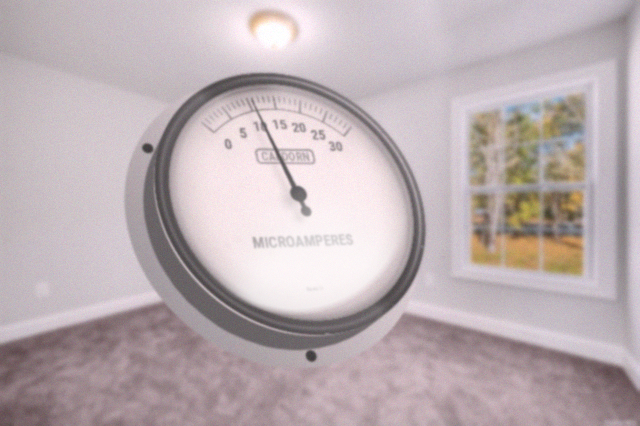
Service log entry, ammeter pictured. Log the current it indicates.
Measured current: 10 µA
